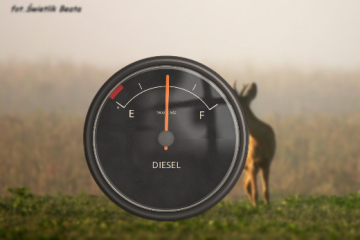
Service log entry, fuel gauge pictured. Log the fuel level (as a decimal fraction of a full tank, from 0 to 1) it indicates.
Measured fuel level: 0.5
